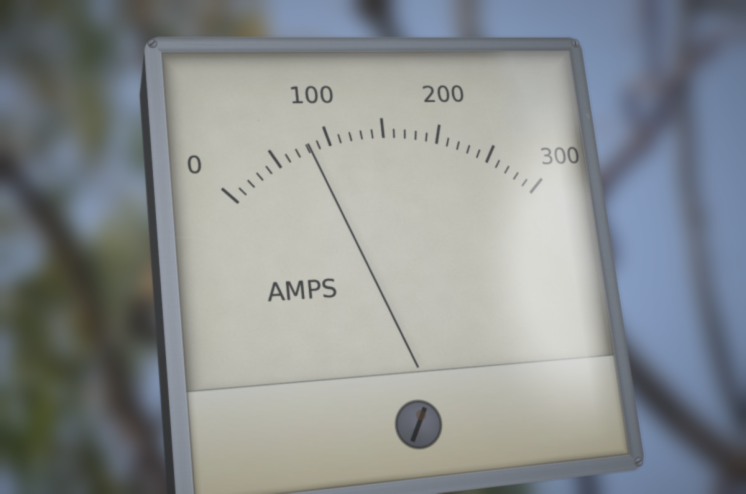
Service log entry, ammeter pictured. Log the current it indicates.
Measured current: 80 A
